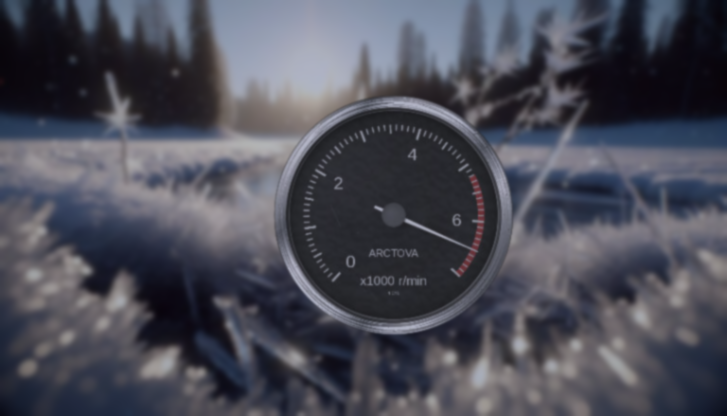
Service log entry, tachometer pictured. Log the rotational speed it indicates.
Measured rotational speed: 6500 rpm
